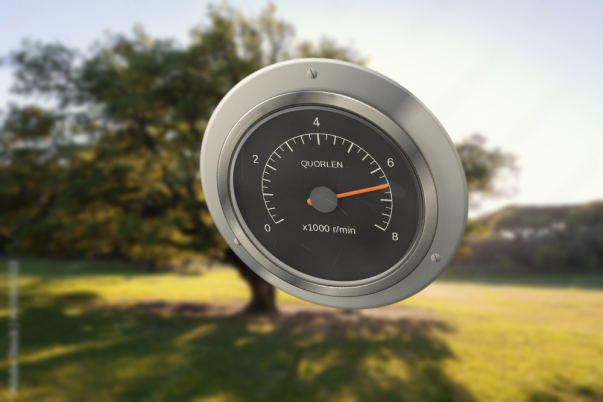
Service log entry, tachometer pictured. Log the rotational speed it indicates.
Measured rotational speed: 6500 rpm
